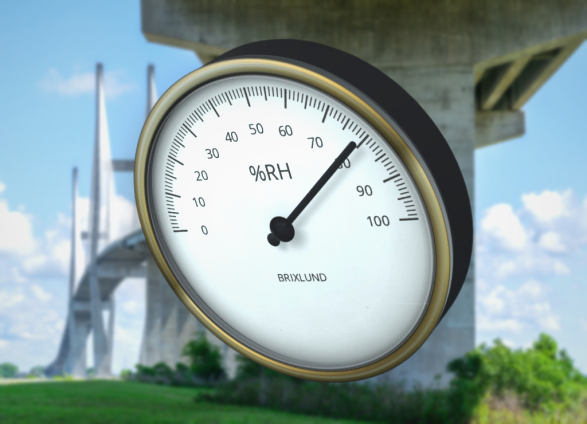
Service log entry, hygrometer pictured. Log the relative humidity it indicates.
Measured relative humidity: 79 %
